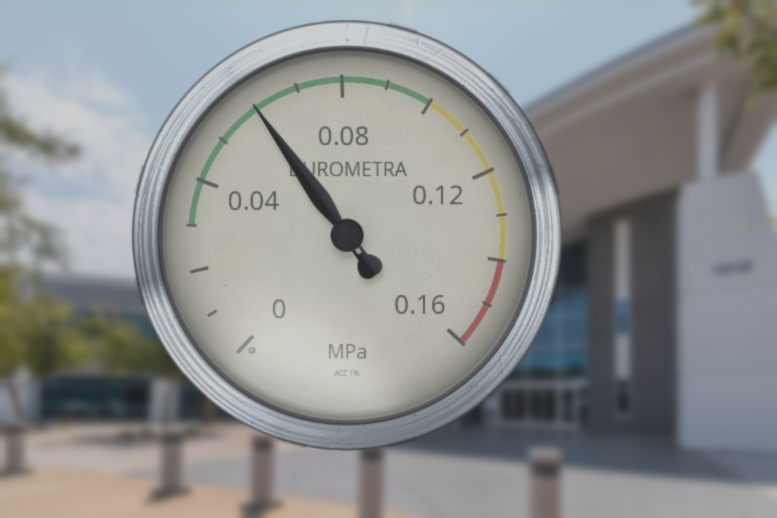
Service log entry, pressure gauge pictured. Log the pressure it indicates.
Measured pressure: 0.06 MPa
